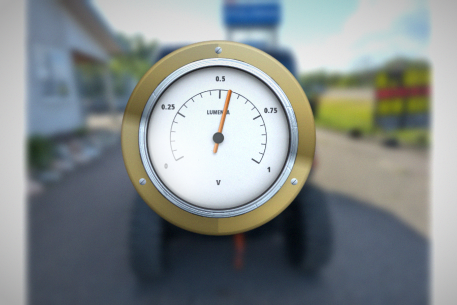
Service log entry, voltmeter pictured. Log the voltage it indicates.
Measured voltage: 0.55 V
